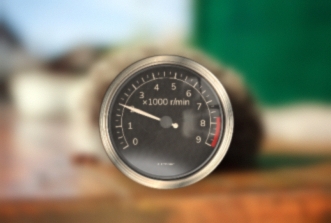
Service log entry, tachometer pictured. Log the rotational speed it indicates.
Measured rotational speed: 2000 rpm
